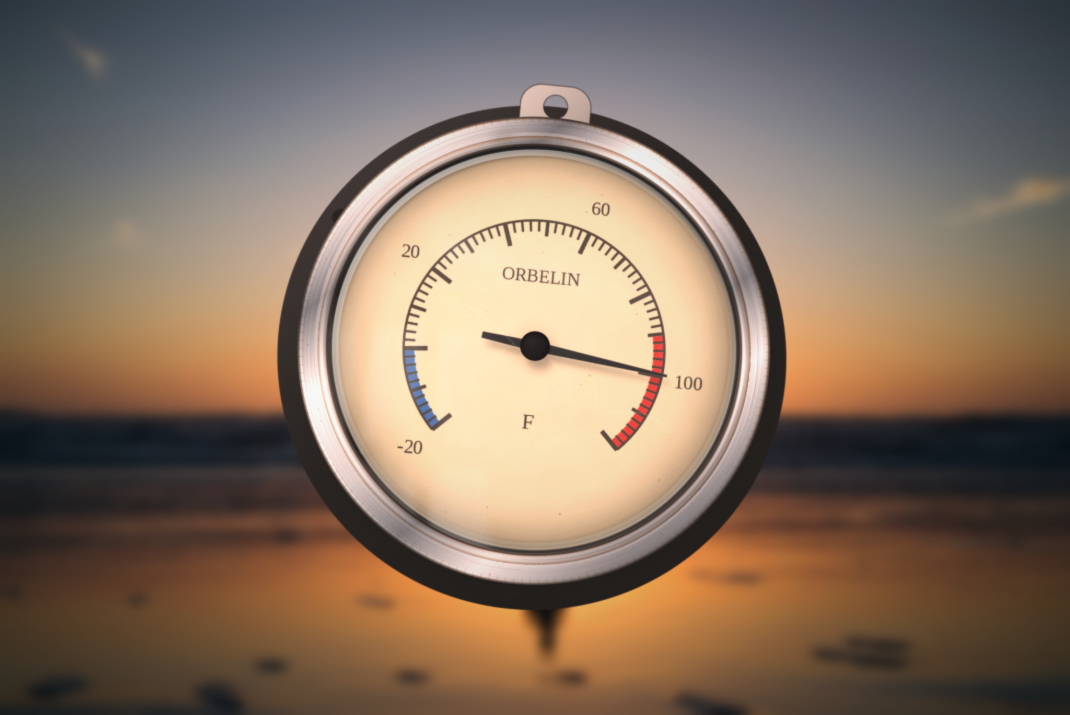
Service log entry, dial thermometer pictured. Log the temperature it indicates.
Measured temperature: 100 °F
